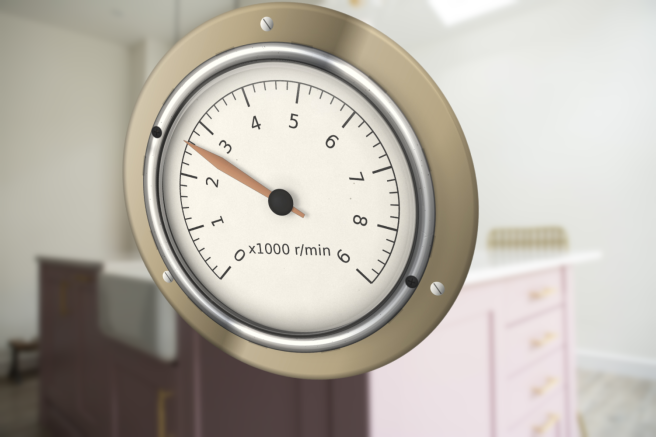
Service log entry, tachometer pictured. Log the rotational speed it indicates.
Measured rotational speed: 2600 rpm
